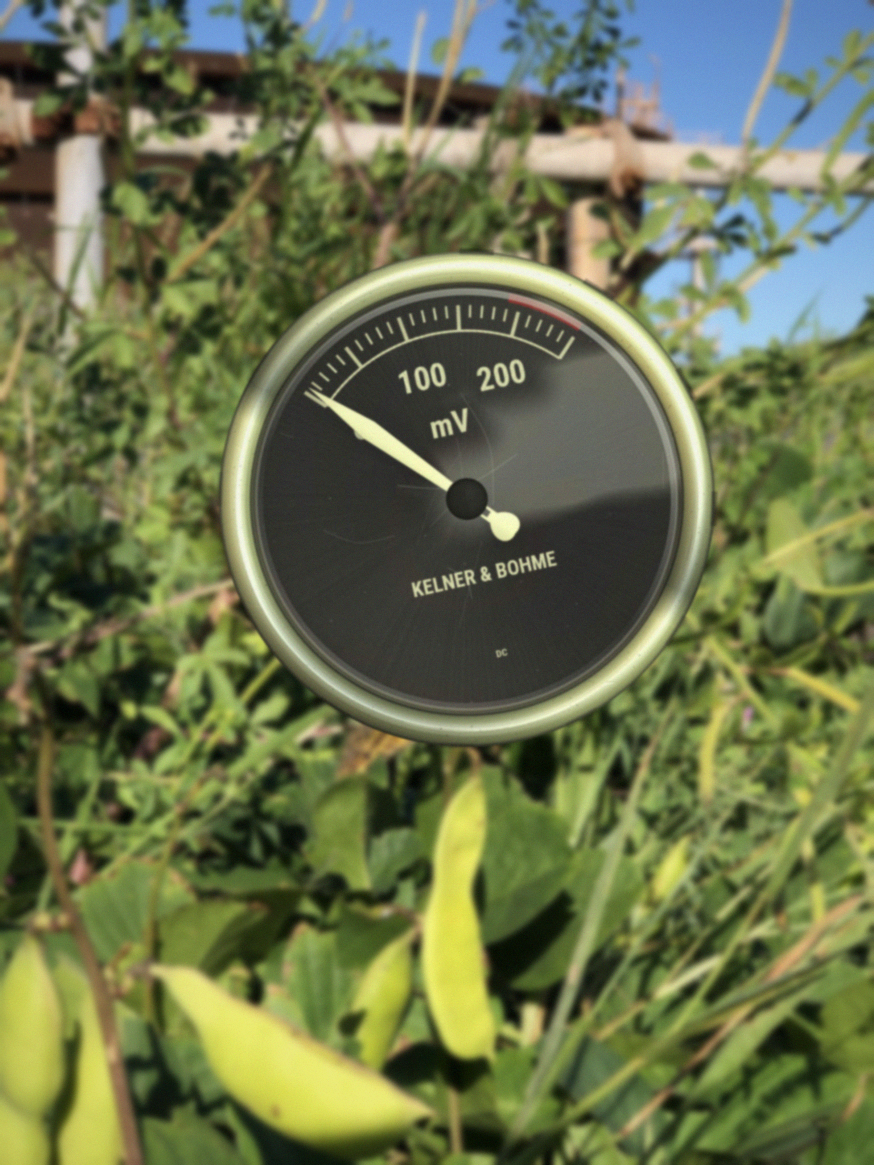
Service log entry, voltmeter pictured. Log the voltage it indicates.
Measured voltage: 5 mV
